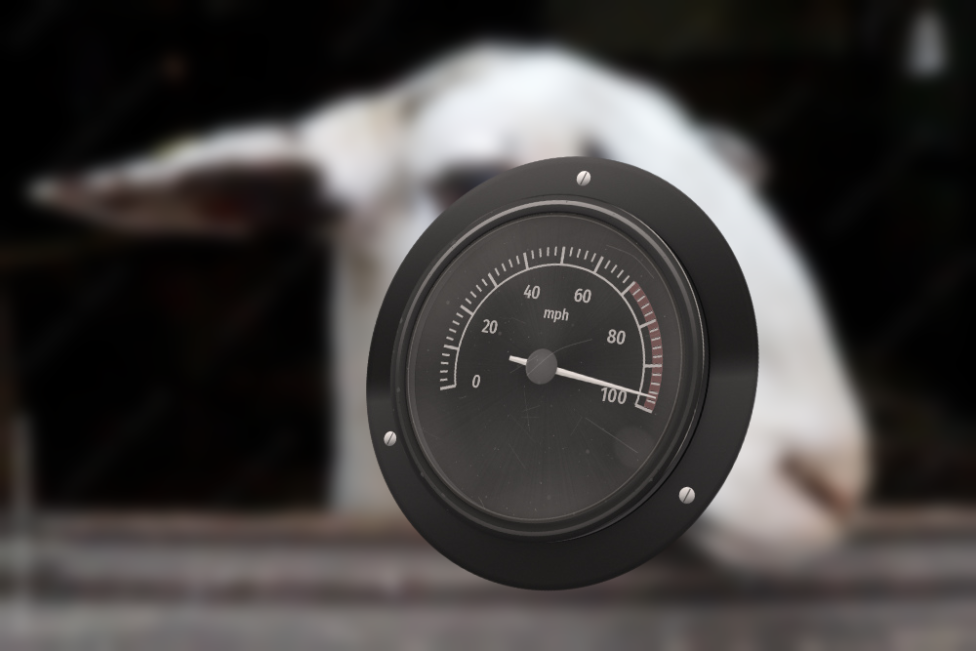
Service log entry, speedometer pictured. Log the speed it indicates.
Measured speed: 97 mph
